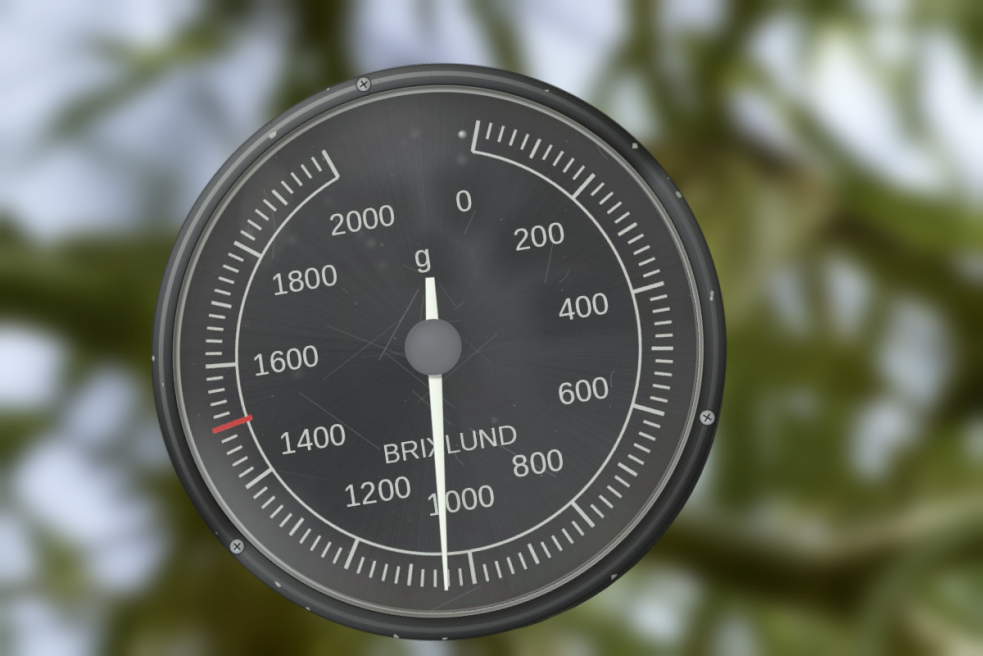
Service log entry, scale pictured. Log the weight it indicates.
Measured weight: 1040 g
